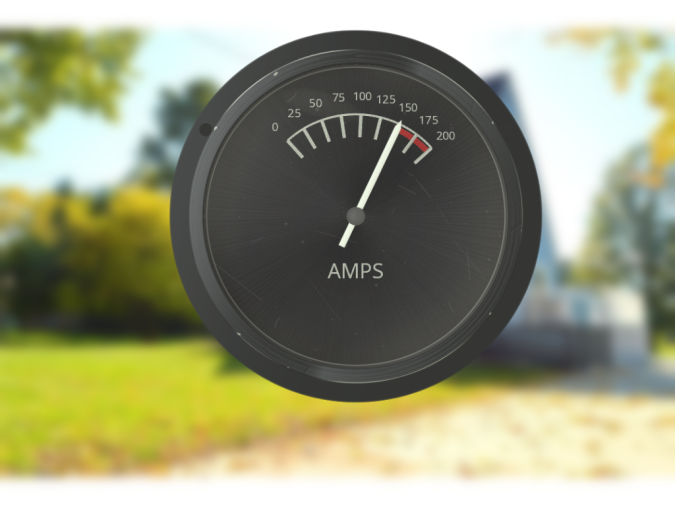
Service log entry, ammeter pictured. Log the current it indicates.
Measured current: 150 A
